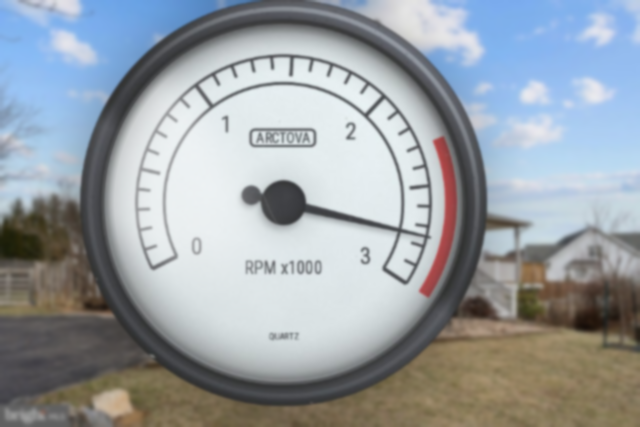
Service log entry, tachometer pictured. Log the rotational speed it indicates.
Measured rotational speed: 2750 rpm
